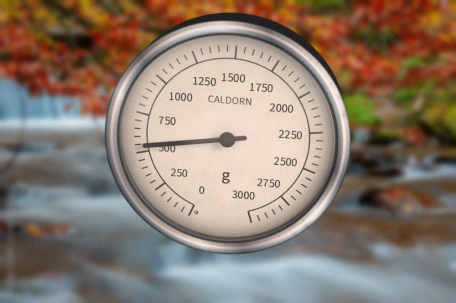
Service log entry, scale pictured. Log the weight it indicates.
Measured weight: 550 g
